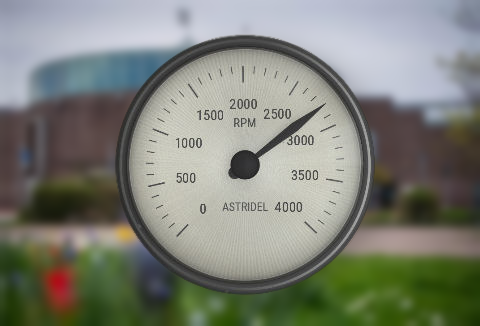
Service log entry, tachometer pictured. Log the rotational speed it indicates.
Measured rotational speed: 2800 rpm
